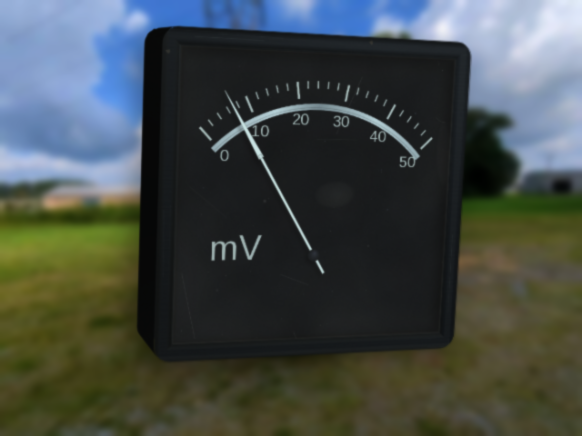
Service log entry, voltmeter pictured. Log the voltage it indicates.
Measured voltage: 7 mV
